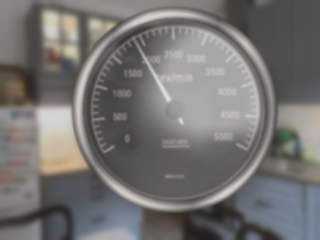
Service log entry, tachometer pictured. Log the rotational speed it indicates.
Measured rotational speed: 1900 rpm
